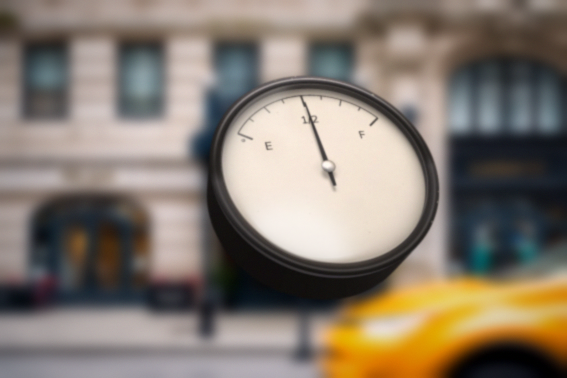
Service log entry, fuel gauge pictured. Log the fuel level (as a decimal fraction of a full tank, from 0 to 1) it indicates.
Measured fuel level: 0.5
